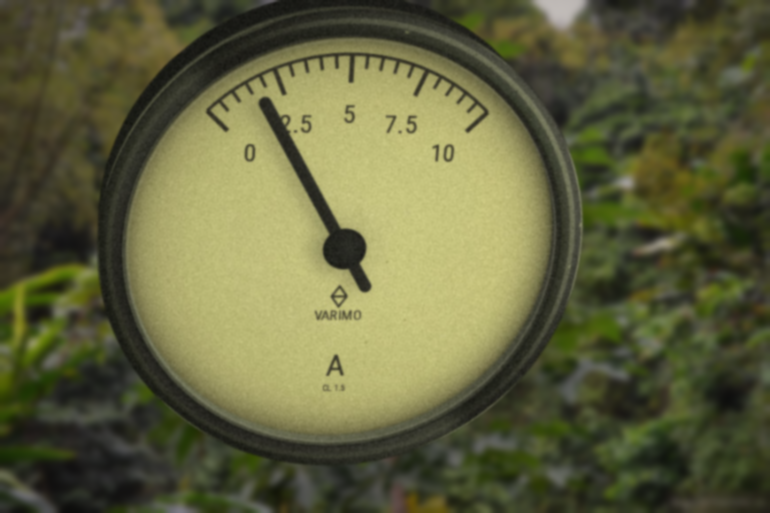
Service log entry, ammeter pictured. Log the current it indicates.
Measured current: 1.75 A
